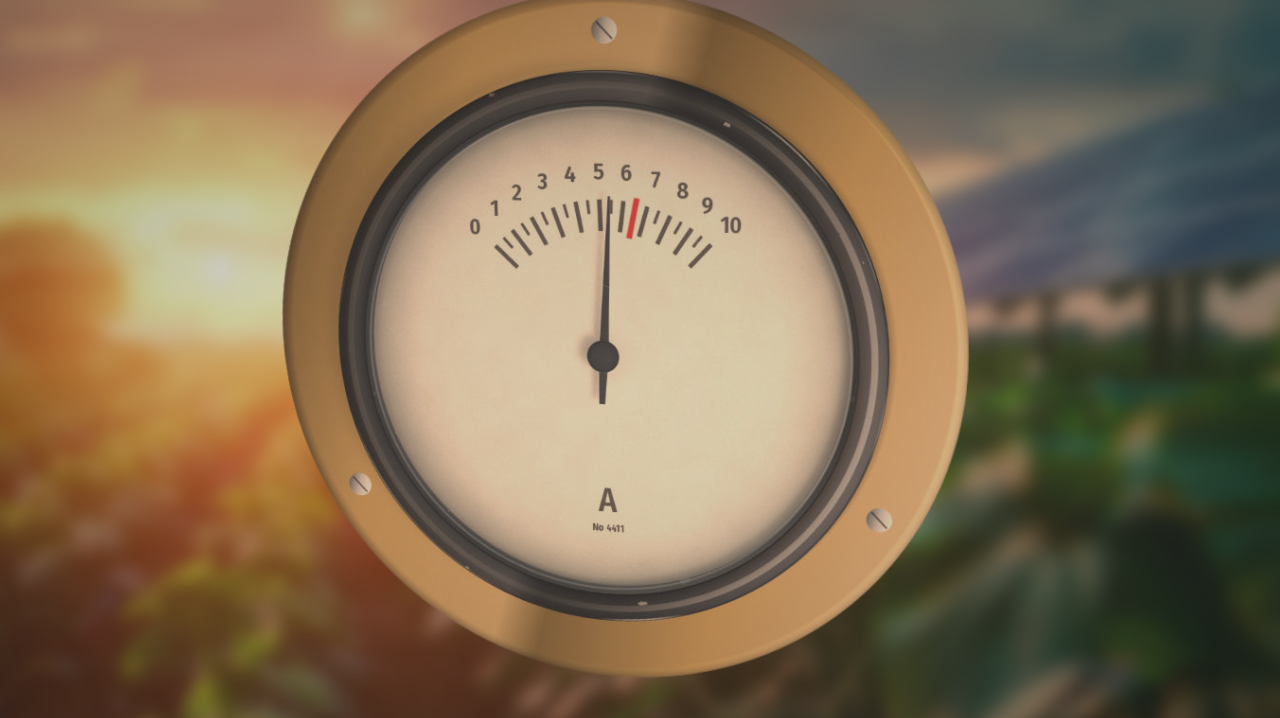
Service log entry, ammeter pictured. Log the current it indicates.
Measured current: 5.5 A
